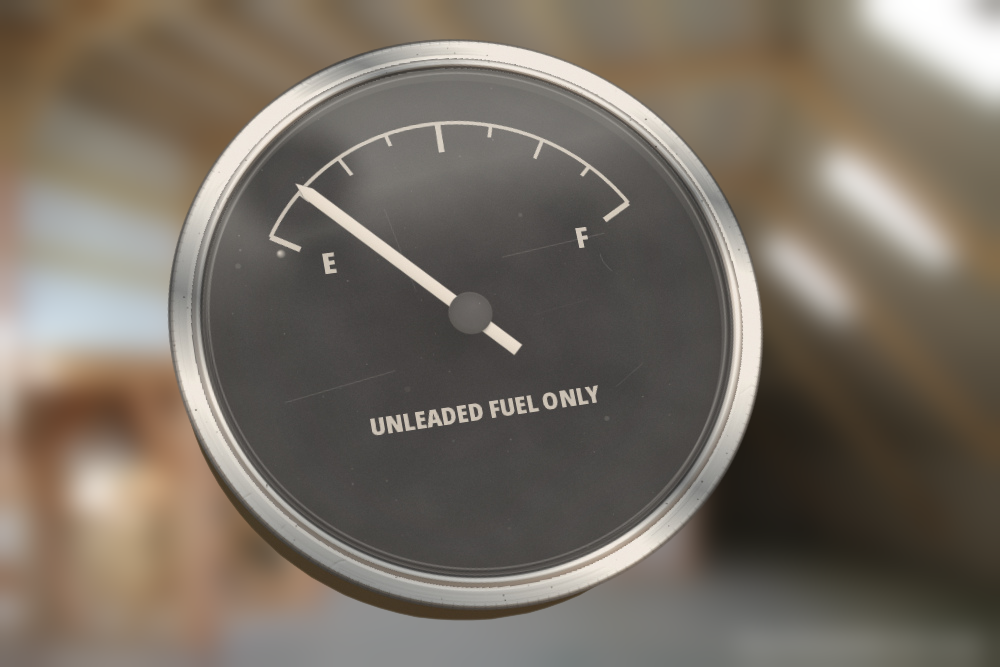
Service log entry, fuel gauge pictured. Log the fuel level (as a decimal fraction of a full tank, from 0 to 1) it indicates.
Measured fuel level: 0.125
